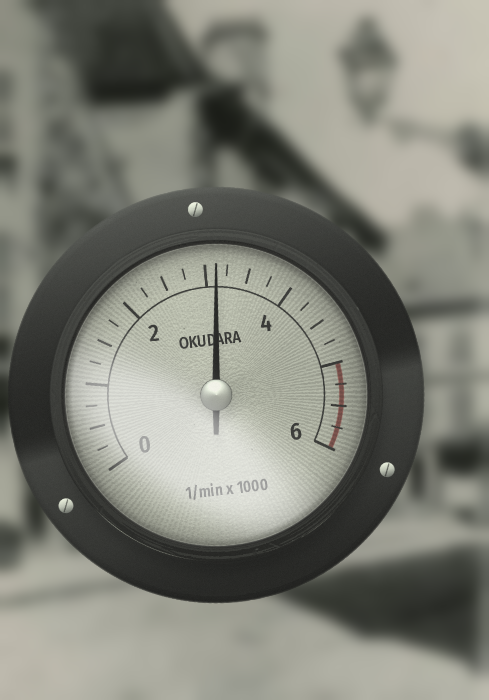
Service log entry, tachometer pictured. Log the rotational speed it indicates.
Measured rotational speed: 3125 rpm
